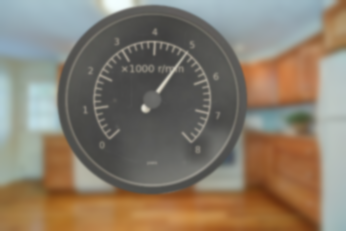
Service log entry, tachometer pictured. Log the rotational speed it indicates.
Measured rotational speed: 5000 rpm
